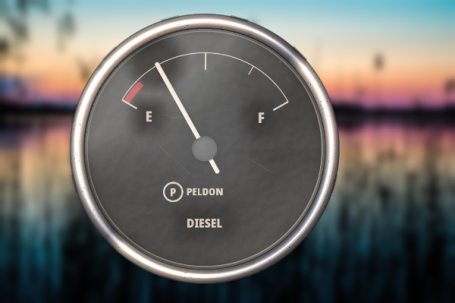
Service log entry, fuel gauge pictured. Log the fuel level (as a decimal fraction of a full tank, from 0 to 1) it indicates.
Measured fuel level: 0.25
